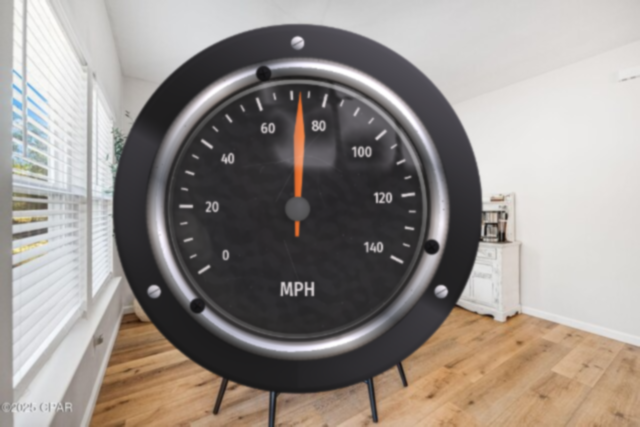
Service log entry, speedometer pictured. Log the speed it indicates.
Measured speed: 72.5 mph
